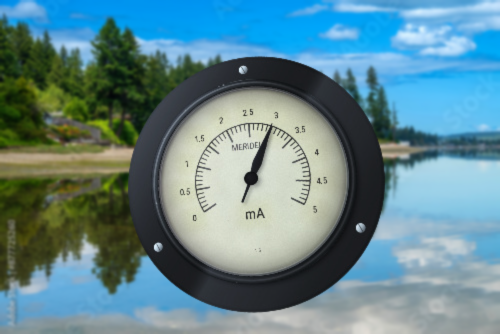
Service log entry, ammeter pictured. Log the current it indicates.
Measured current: 3 mA
